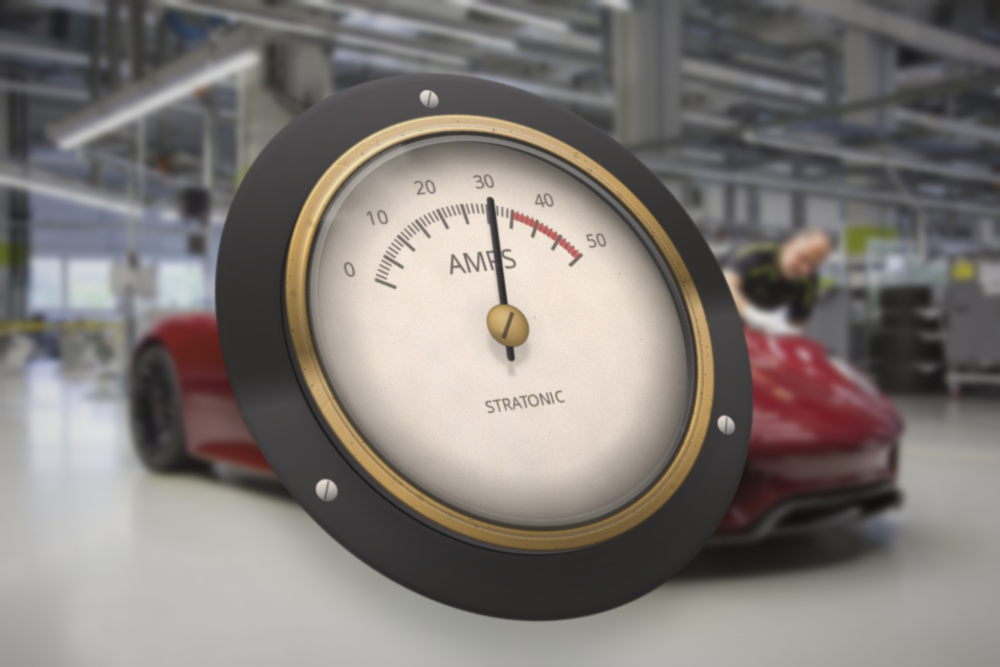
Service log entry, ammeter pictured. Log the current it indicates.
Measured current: 30 A
